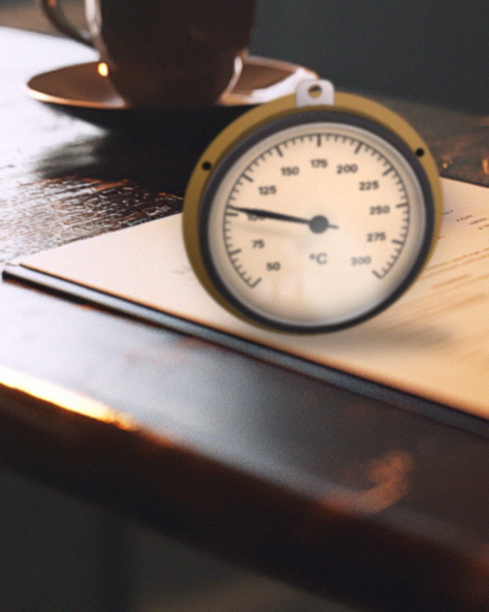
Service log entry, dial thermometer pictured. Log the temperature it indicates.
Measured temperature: 105 °C
